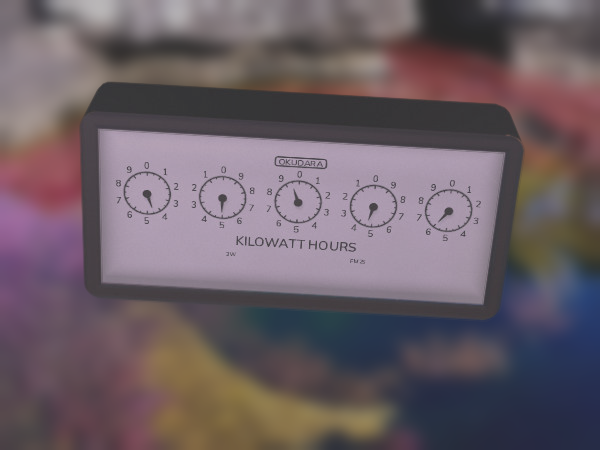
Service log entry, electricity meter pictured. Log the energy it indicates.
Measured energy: 44946 kWh
